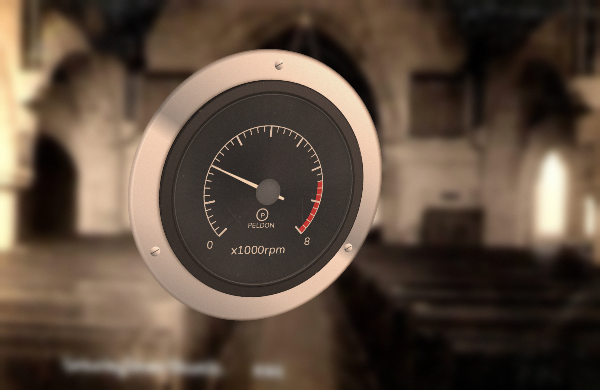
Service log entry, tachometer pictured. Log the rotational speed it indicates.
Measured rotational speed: 2000 rpm
